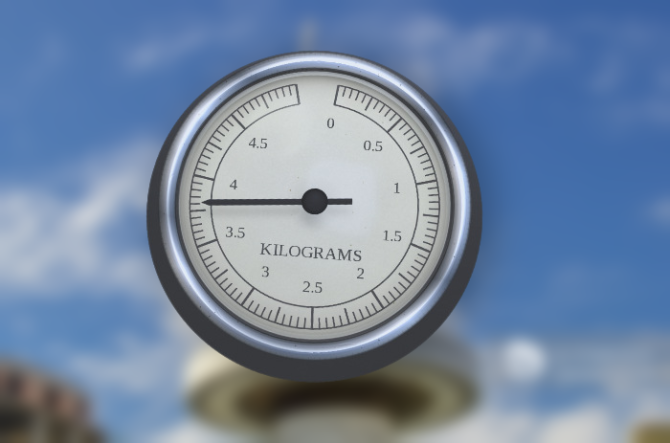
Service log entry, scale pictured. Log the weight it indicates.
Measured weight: 3.8 kg
